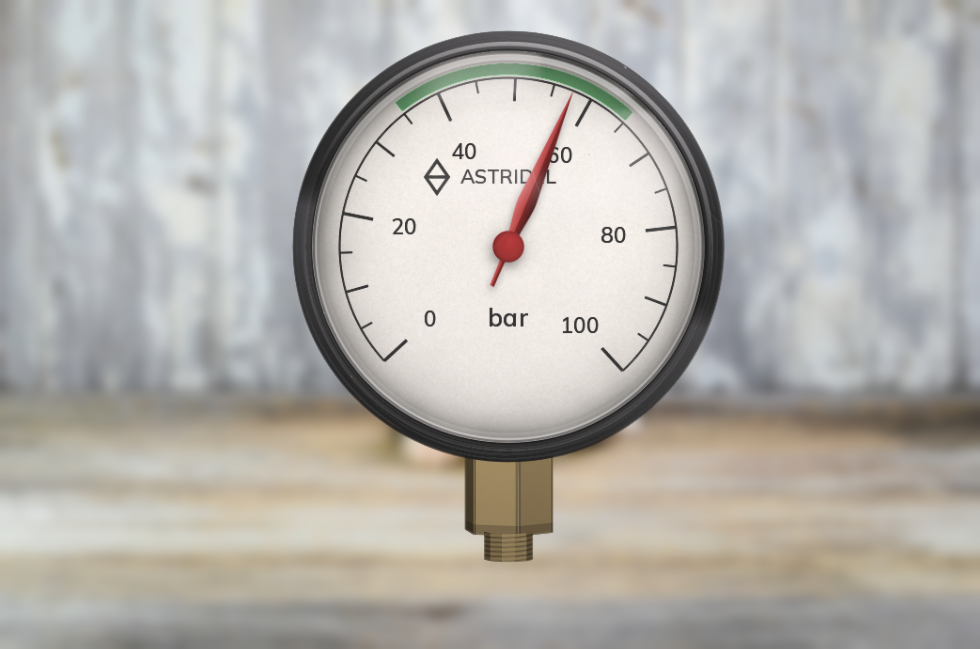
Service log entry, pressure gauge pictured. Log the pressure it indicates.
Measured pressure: 57.5 bar
